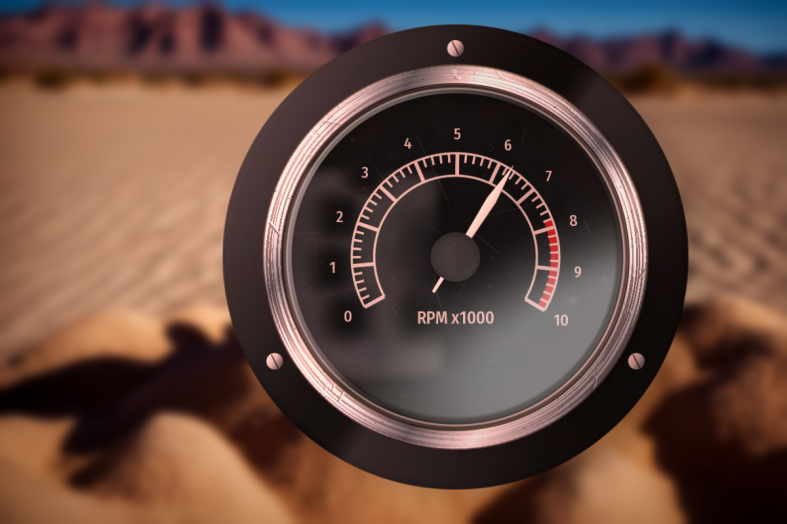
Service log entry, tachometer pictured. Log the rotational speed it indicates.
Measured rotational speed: 6300 rpm
